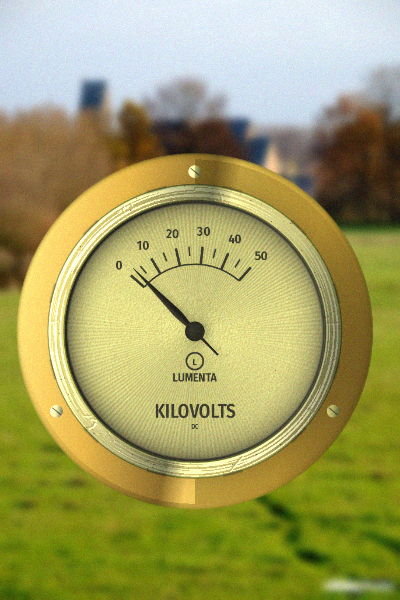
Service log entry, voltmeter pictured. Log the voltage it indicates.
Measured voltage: 2.5 kV
